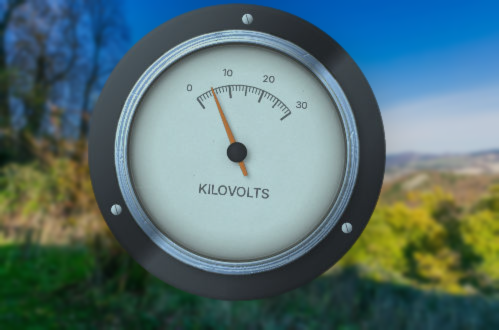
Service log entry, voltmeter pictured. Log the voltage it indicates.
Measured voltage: 5 kV
